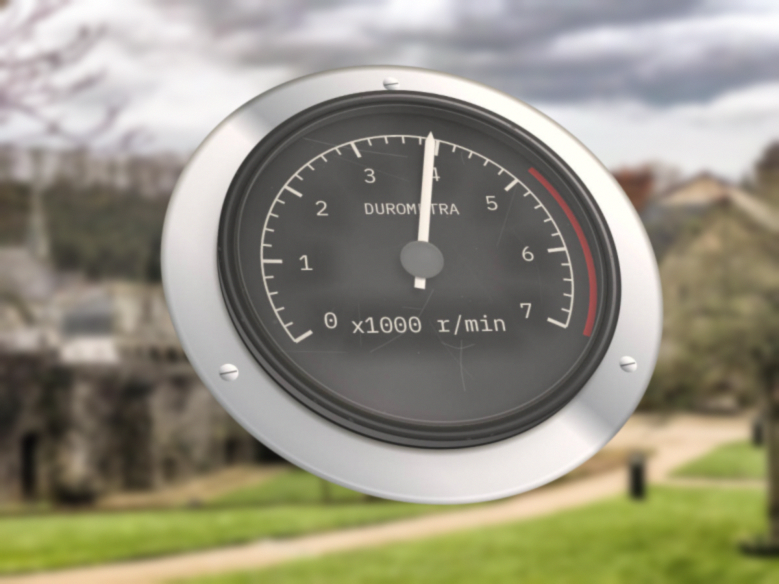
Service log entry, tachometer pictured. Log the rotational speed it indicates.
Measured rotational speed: 3900 rpm
